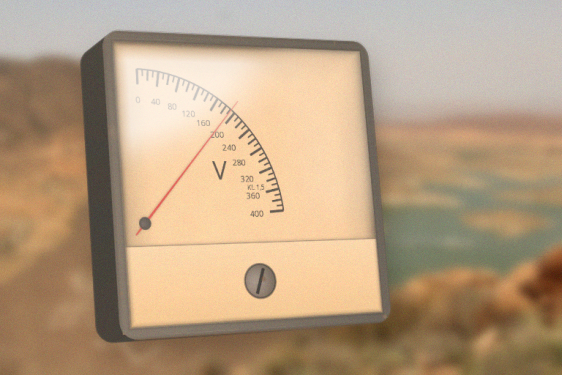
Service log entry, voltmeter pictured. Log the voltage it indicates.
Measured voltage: 190 V
